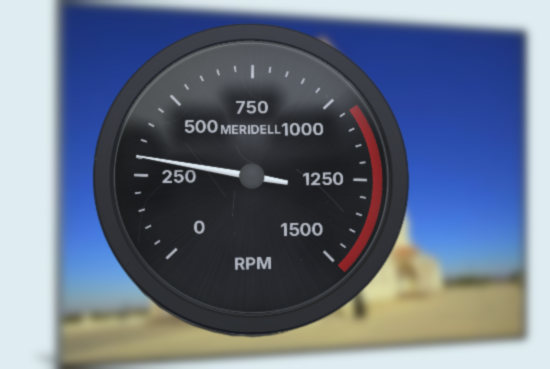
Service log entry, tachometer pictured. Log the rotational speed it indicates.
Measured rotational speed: 300 rpm
